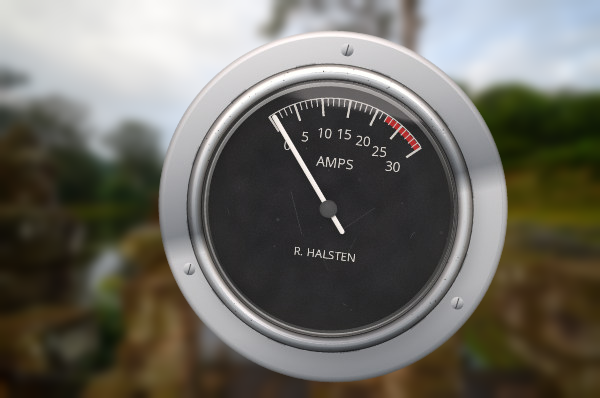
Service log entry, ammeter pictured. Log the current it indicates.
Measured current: 1 A
